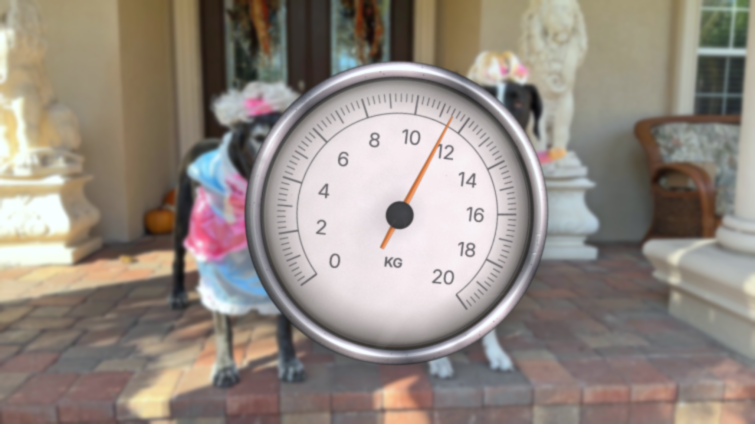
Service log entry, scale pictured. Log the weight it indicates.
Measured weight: 11.4 kg
